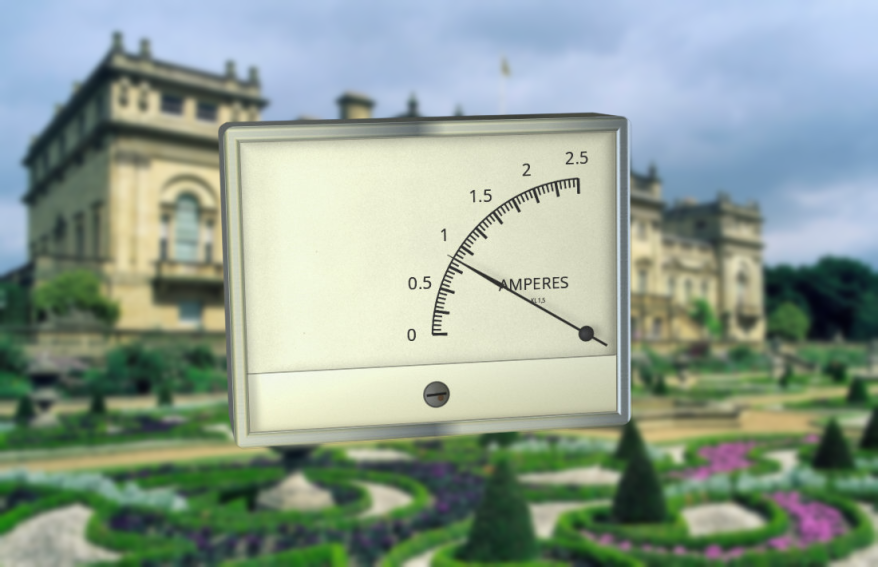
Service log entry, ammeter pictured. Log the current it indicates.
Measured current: 0.85 A
